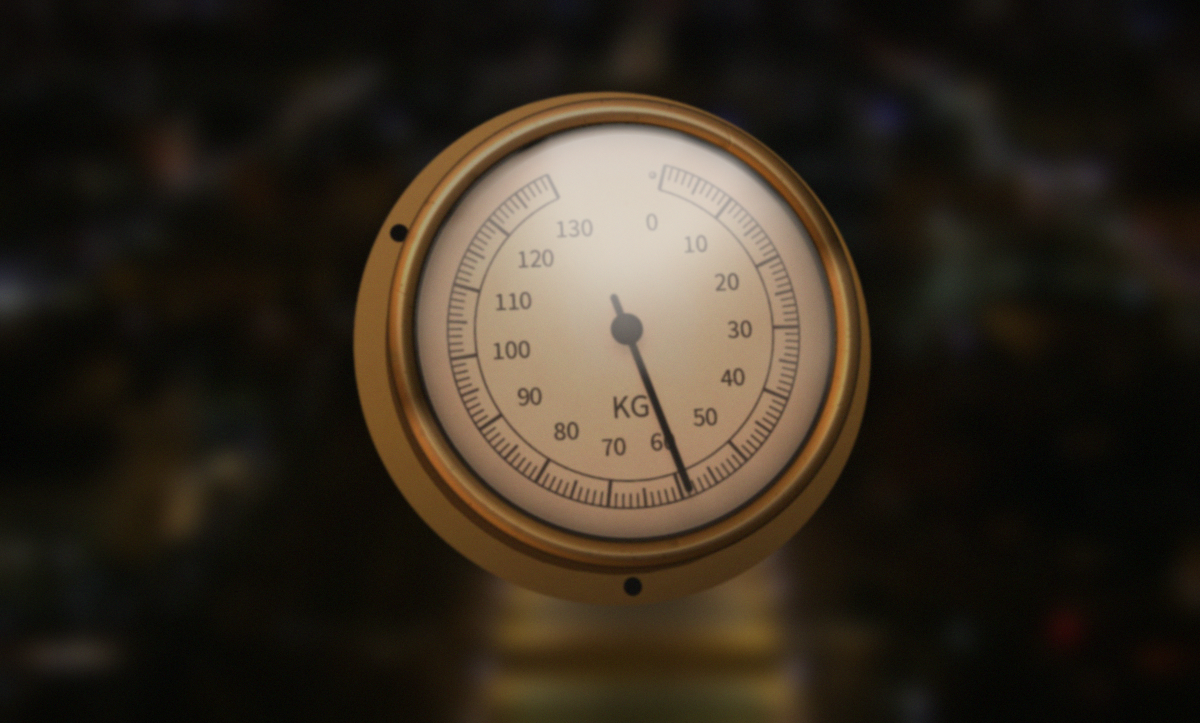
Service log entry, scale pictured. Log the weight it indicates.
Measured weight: 59 kg
